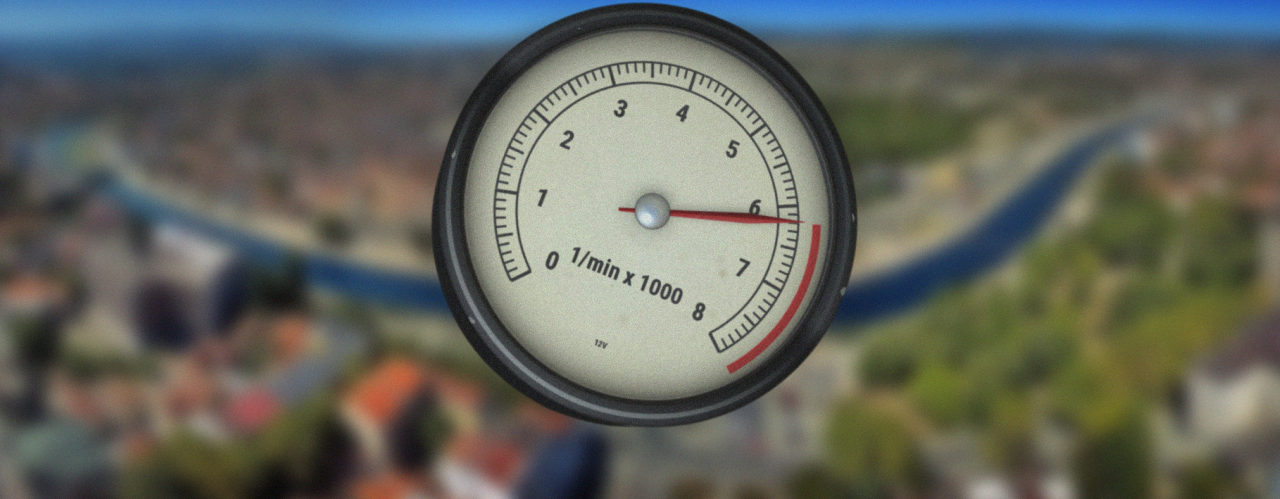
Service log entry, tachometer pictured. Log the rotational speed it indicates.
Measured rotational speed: 6200 rpm
